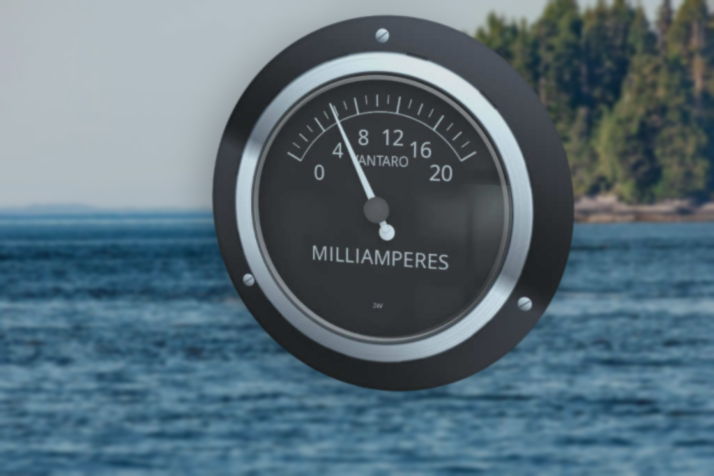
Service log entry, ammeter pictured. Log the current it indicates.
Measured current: 6 mA
